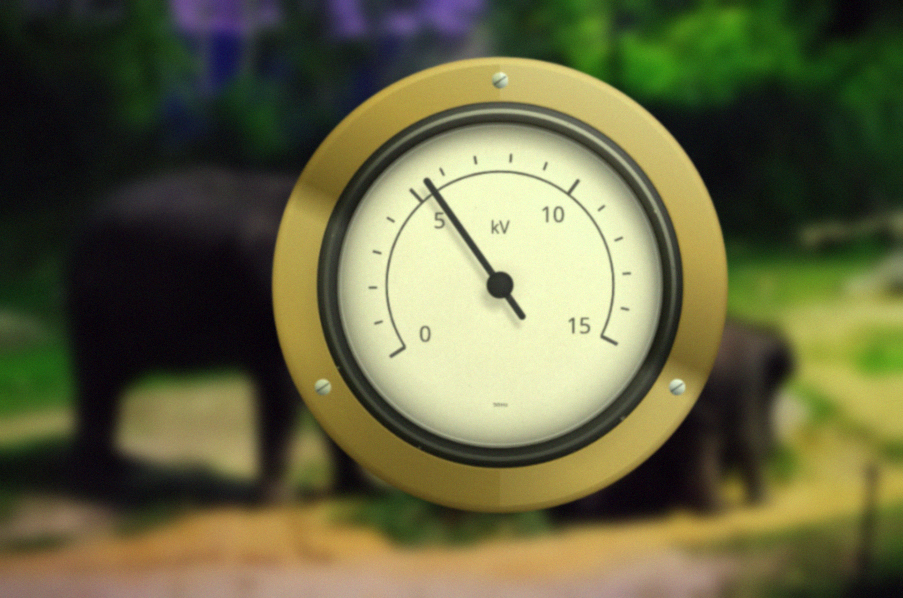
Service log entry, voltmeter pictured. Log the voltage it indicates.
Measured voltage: 5.5 kV
